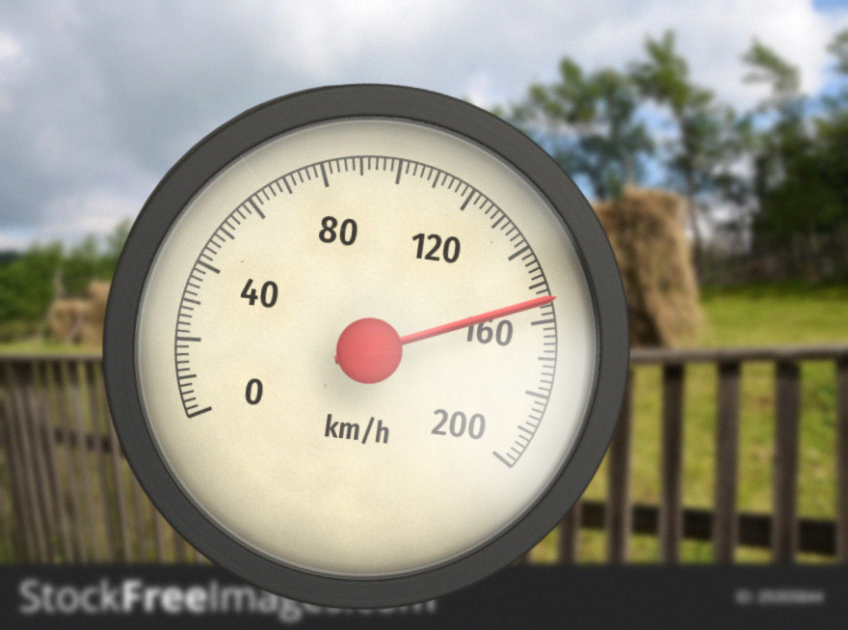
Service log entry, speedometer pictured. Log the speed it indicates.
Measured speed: 154 km/h
